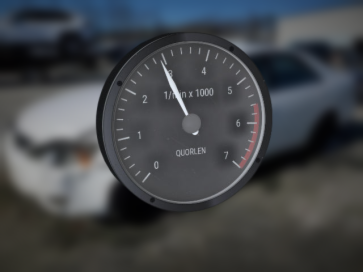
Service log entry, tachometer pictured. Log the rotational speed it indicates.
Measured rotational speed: 2900 rpm
